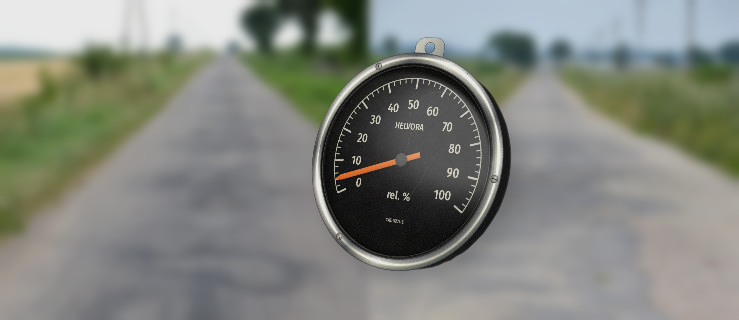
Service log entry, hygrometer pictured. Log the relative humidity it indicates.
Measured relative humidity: 4 %
